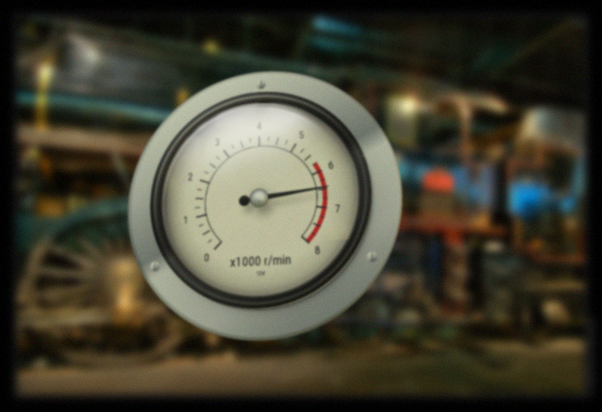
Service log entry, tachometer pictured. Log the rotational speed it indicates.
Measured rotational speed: 6500 rpm
